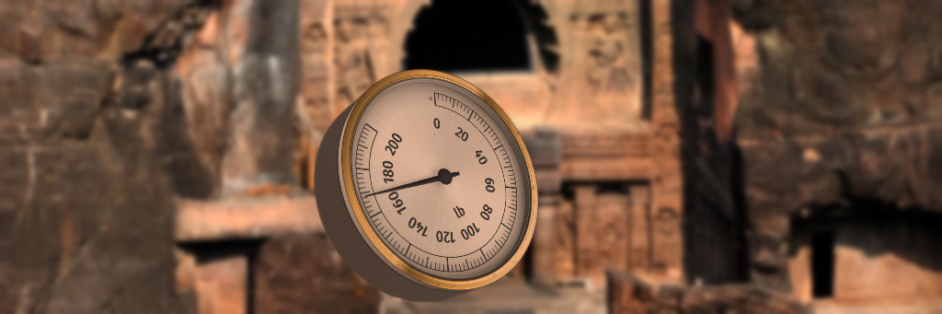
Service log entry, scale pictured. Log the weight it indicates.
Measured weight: 168 lb
